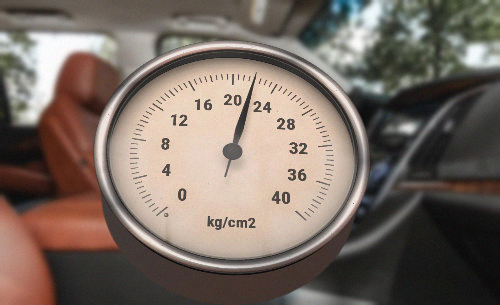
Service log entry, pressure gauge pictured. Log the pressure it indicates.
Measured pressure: 22 kg/cm²
